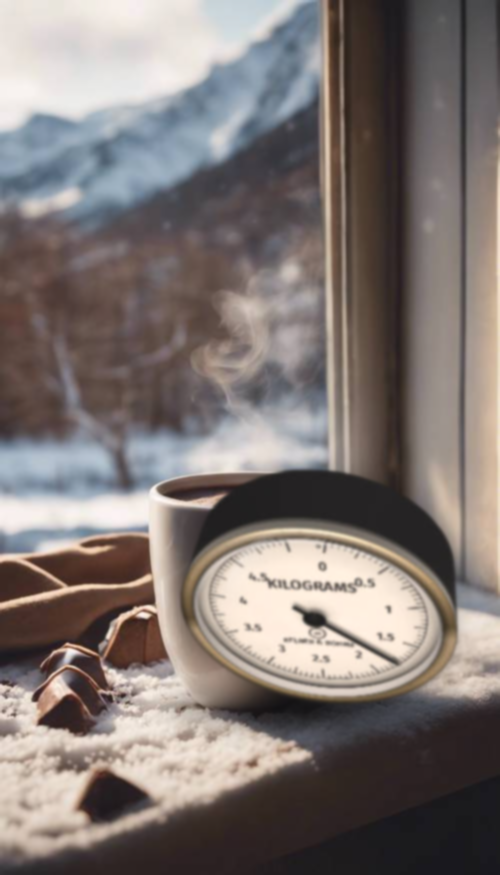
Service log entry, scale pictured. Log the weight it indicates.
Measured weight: 1.75 kg
